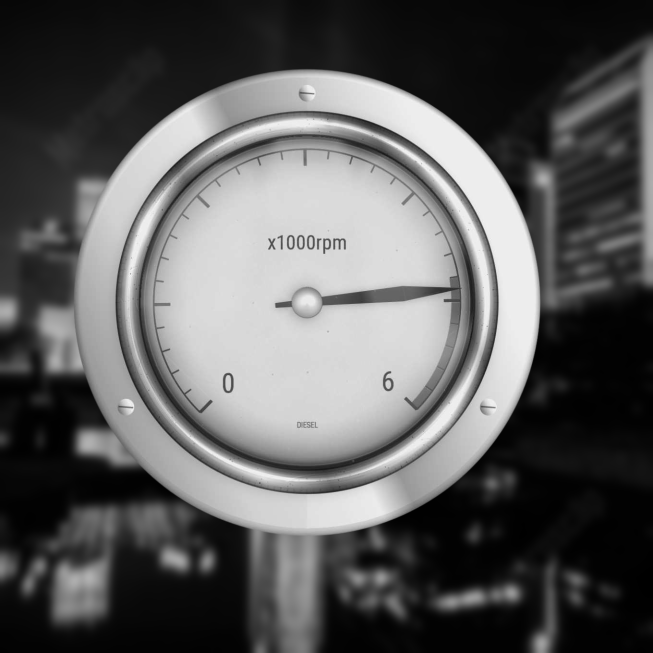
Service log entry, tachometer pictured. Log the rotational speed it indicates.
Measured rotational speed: 4900 rpm
